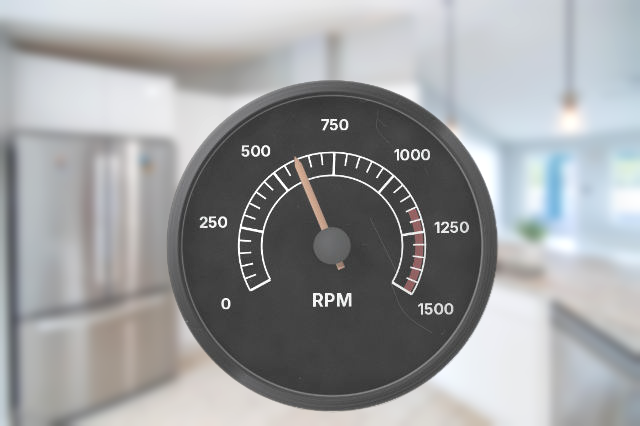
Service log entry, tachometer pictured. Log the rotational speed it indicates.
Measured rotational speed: 600 rpm
